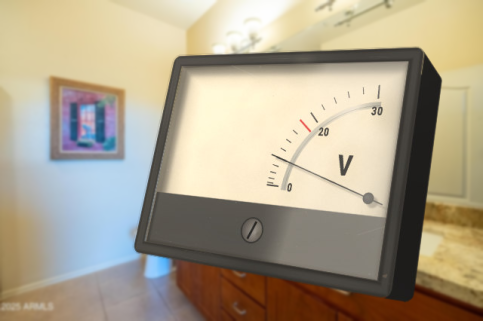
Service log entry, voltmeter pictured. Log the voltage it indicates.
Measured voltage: 10 V
